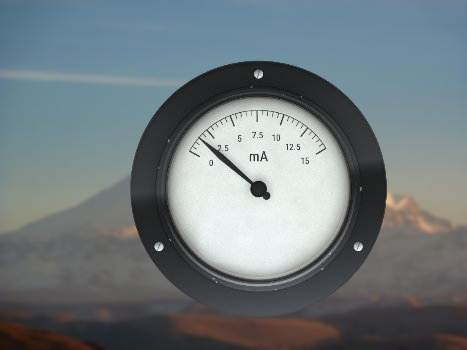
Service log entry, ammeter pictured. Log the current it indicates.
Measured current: 1.5 mA
